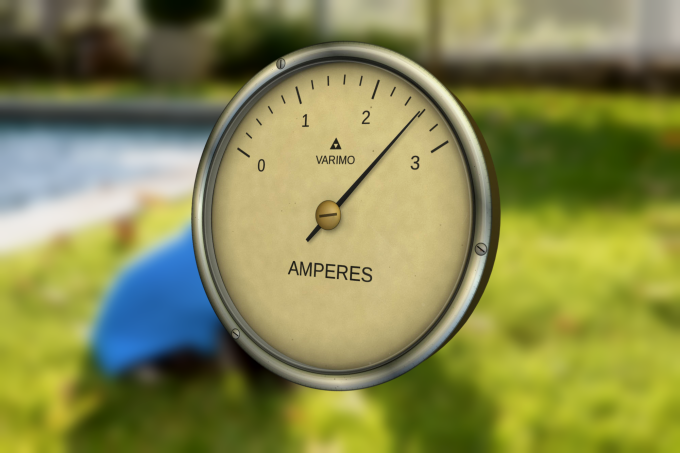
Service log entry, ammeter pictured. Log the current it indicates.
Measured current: 2.6 A
